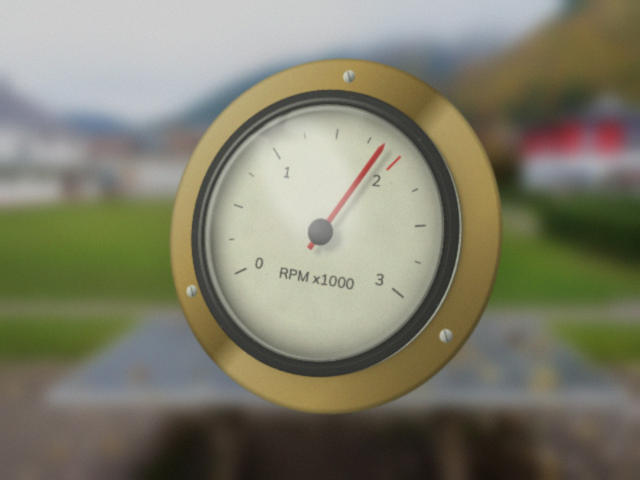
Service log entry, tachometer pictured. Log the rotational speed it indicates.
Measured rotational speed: 1875 rpm
